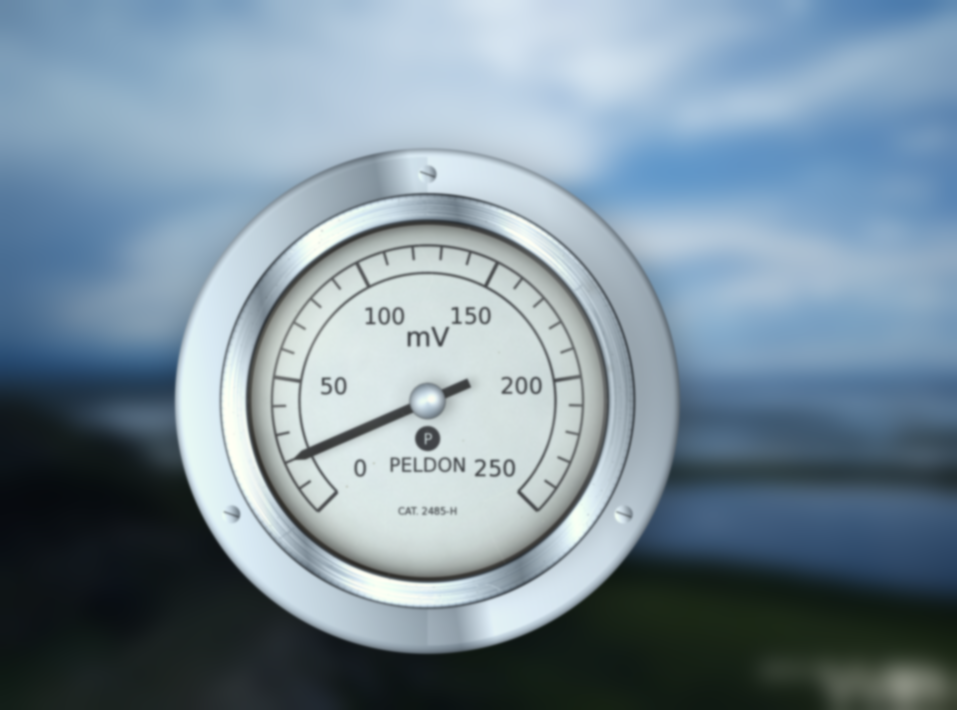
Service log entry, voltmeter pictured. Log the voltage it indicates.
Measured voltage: 20 mV
